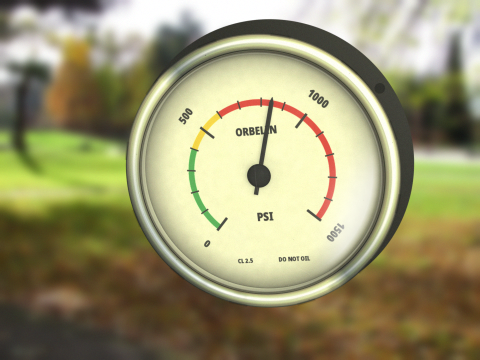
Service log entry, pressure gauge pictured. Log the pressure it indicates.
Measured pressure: 850 psi
